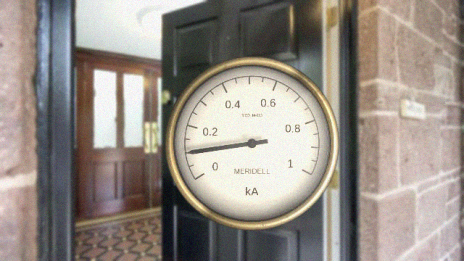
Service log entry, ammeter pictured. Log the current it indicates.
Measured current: 0.1 kA
